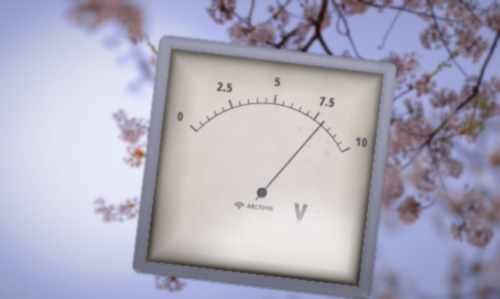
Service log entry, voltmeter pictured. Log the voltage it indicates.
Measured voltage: 8 V
